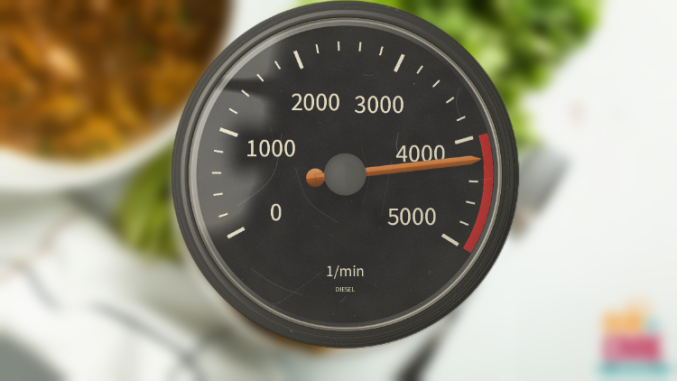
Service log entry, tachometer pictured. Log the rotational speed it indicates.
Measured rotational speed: 4200 rpm
